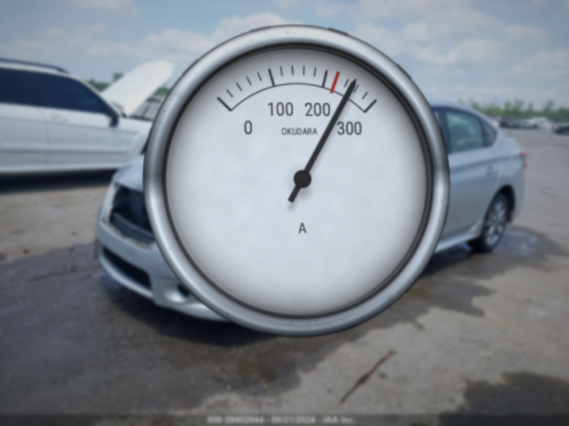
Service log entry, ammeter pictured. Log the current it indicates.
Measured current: 250 A
